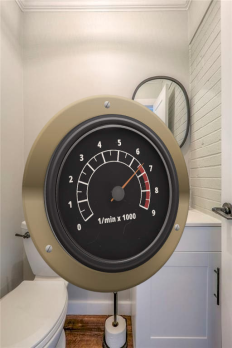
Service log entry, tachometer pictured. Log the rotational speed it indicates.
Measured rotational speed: 6500 rpm
